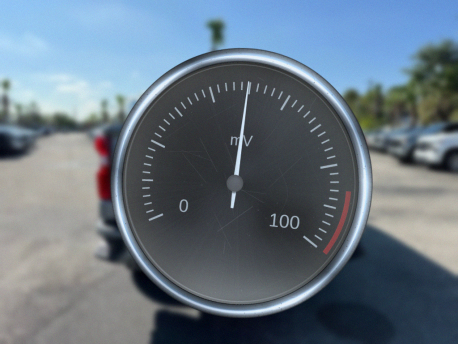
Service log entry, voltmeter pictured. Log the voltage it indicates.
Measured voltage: 50 mV
